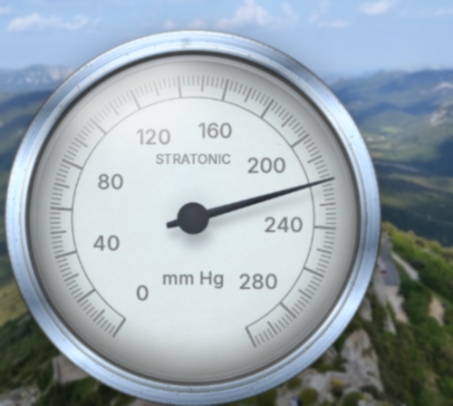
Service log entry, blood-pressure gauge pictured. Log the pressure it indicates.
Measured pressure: 220 mmHg
